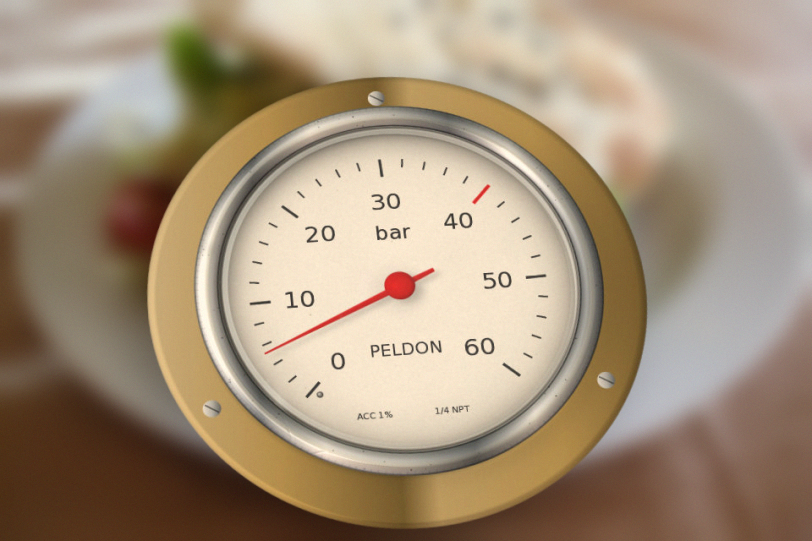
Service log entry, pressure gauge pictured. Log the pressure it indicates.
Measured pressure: 5 bar
